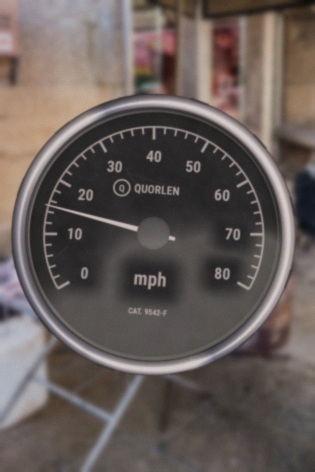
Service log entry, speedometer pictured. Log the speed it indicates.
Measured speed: 15 mph
